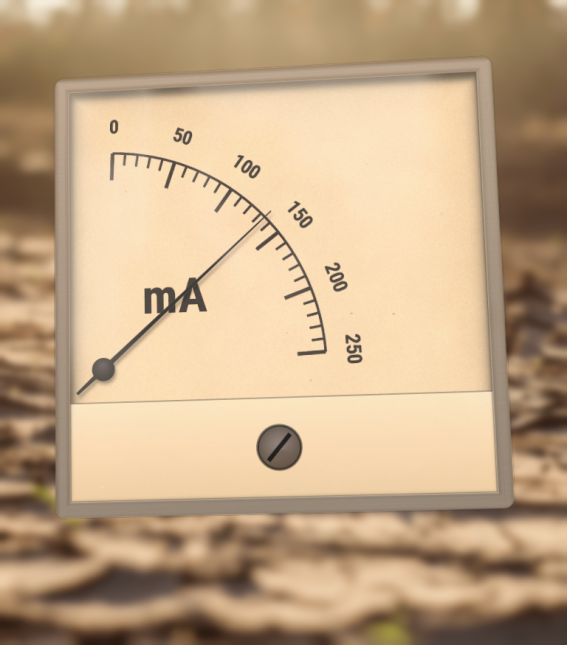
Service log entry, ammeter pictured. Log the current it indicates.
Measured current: 135 mA
